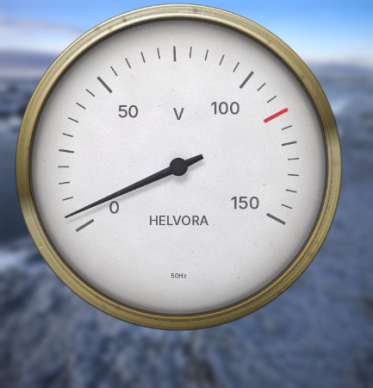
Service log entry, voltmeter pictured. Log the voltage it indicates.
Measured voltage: 5 V
